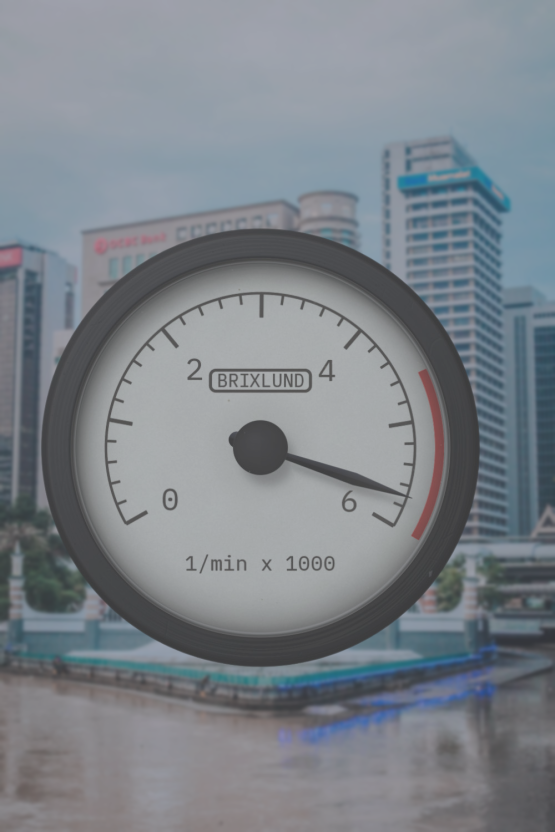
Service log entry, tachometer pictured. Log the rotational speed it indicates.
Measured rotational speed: 5700 rpm
